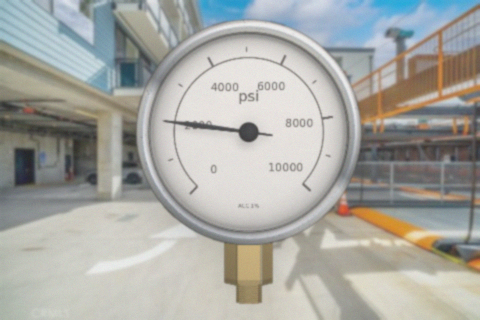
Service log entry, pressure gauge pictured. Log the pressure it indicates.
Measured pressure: 2000 psi
